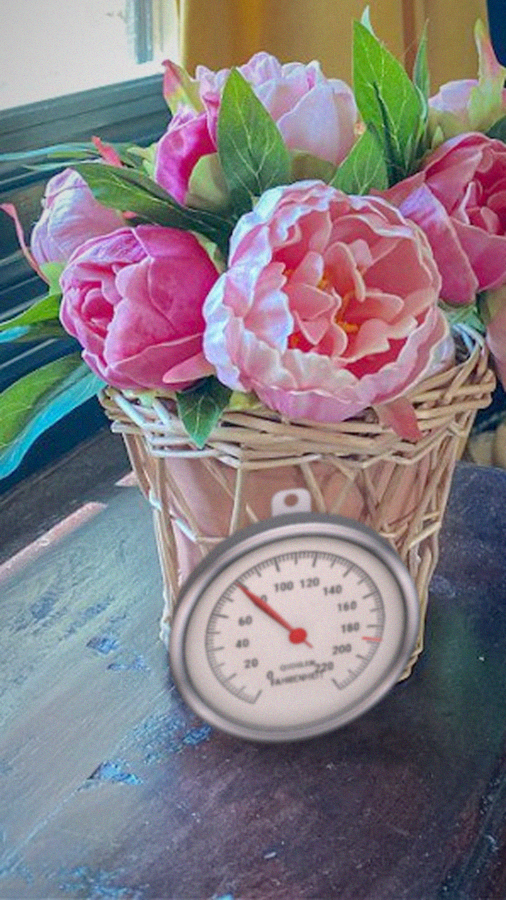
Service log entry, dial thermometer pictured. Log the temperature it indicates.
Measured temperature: 80 °F
